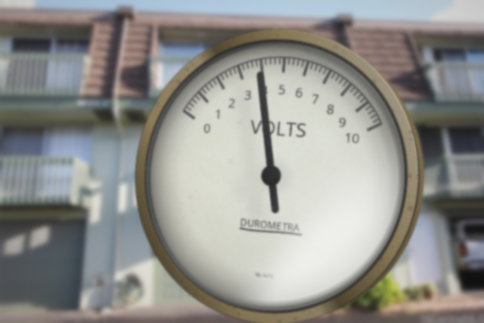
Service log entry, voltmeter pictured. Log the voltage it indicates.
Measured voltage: 4 V
